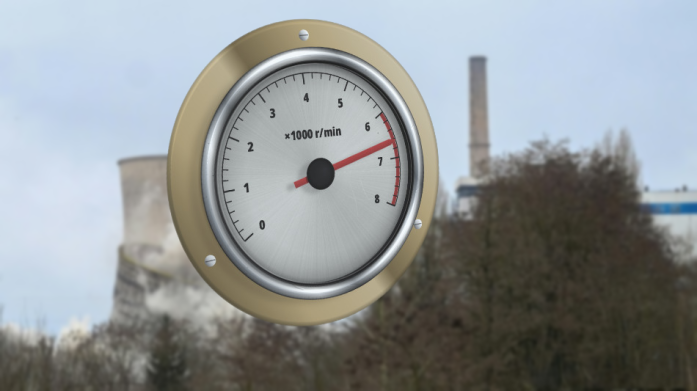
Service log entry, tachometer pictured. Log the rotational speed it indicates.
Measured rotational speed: 6600 rpm
